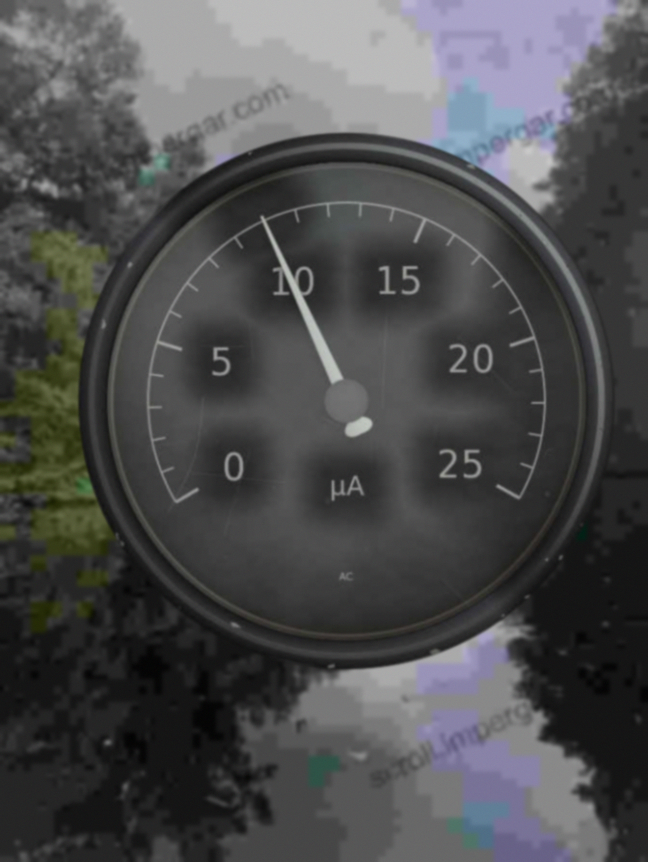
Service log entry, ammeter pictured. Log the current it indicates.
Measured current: 10 µA
